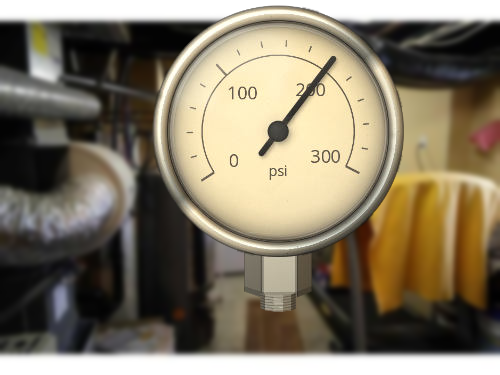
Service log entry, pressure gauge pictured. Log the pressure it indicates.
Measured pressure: 200 psi
